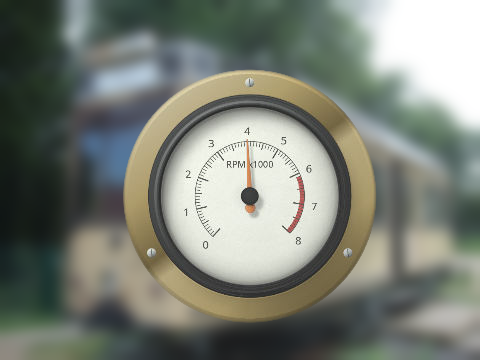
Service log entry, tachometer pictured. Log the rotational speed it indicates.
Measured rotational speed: 4000 rpm
